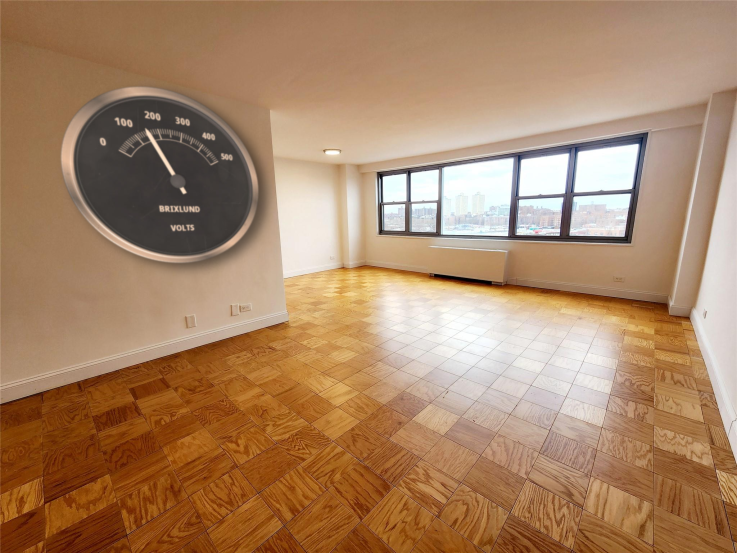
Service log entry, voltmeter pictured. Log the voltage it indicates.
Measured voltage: 150 V
